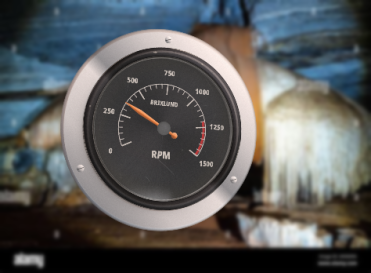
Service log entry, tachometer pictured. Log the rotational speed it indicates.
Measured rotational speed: 350 rpm
